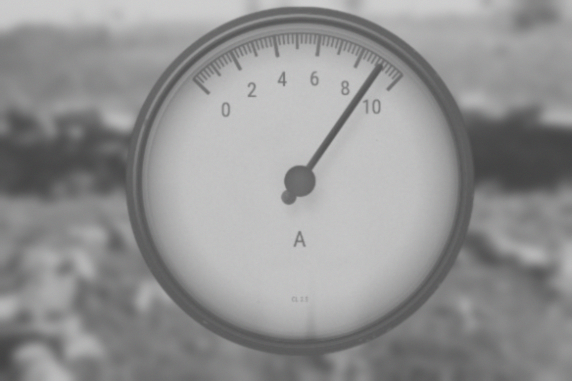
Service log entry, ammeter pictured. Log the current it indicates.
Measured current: 9 A
